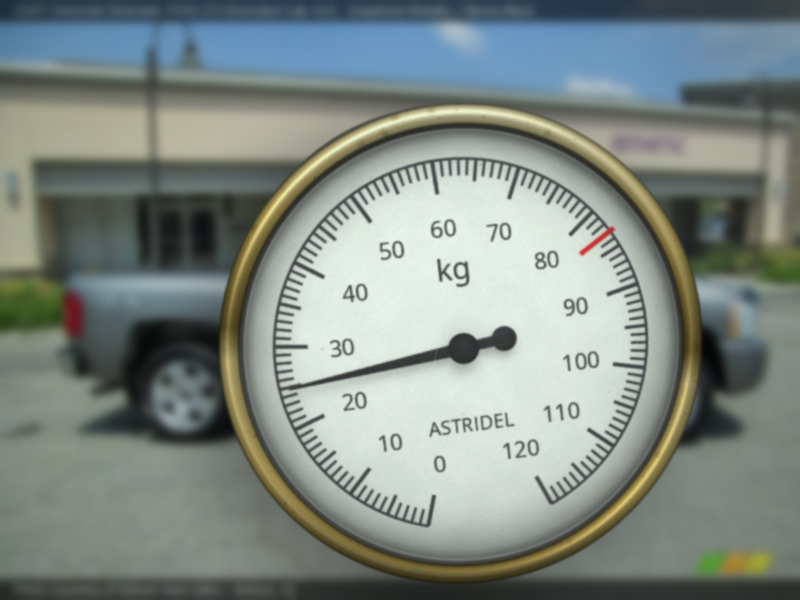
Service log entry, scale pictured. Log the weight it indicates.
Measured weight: 25 kg
